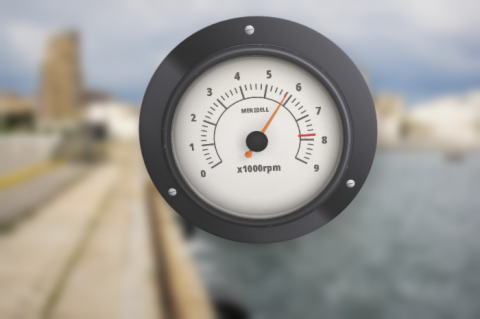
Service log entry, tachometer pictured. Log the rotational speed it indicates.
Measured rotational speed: 5800 rpm
